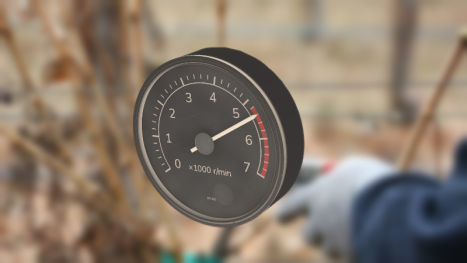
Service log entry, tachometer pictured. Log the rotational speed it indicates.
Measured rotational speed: 5400 rpm
